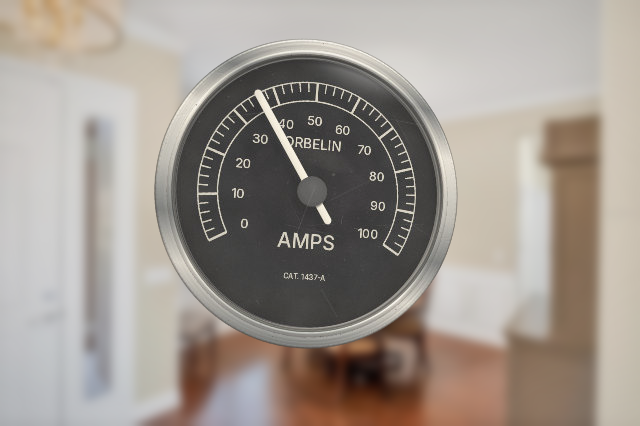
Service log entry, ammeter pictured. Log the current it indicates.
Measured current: 36 A
